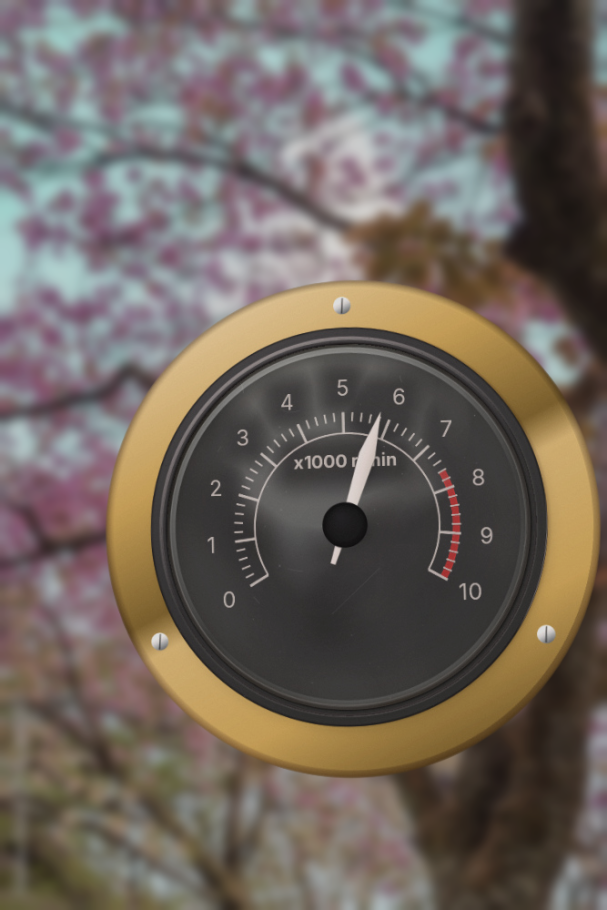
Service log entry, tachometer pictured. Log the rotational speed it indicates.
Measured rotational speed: 5800 rpm
